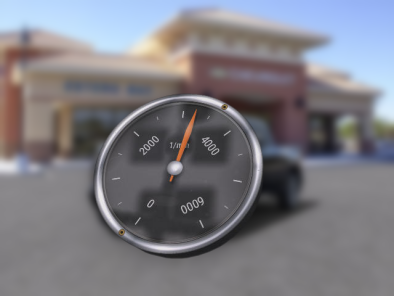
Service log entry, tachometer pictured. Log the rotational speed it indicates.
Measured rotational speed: 3250 rpm
